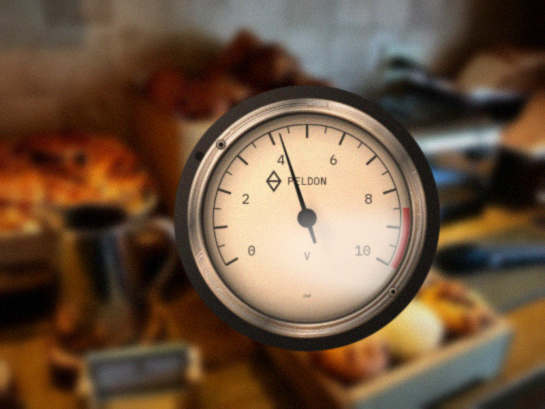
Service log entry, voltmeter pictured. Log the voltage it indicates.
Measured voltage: 4.25 V
